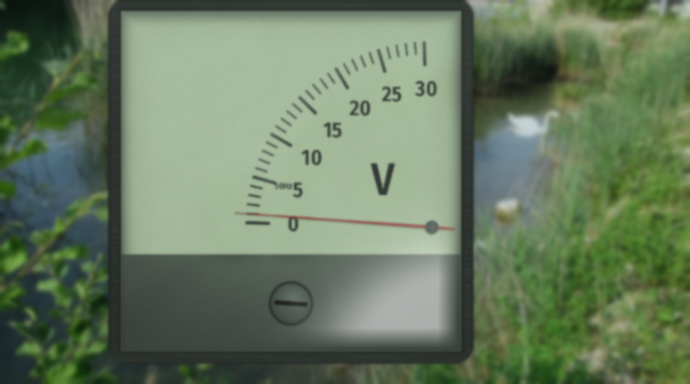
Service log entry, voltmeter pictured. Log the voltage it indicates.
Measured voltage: 1 V
